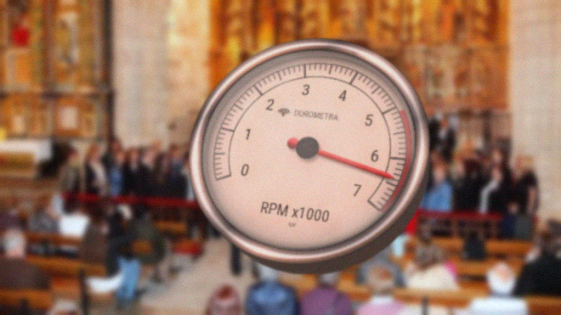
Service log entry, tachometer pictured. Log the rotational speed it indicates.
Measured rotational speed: 6400 rpm
